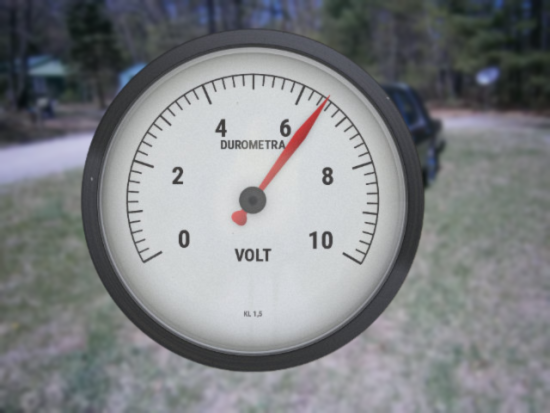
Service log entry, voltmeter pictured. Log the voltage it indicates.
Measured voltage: 6.5 V
